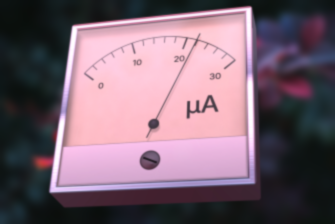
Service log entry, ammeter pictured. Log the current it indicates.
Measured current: 22 µA
